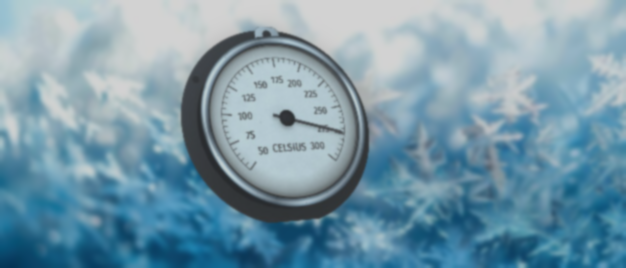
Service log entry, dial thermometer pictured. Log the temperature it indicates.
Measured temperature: 275 °C
